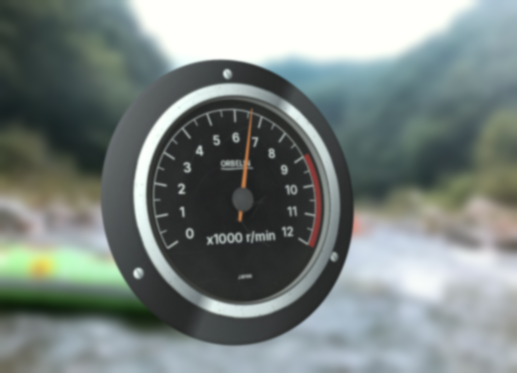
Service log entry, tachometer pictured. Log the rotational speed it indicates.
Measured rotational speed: 6500 rpm
